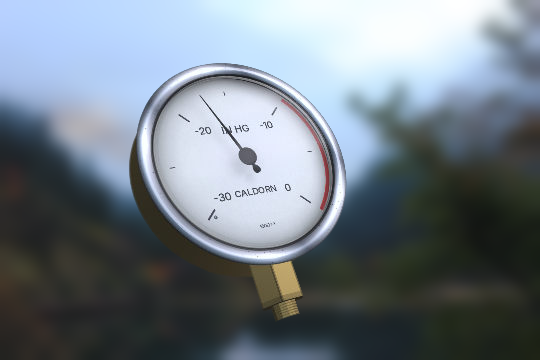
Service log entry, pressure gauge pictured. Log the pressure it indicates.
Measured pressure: -17.5 inHg
